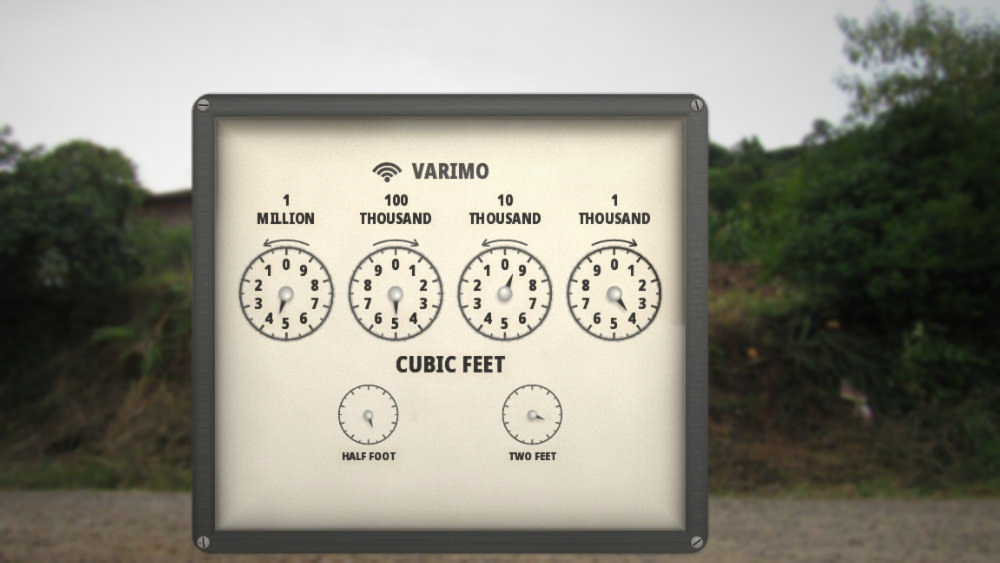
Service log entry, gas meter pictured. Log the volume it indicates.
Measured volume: 449400 ft³
